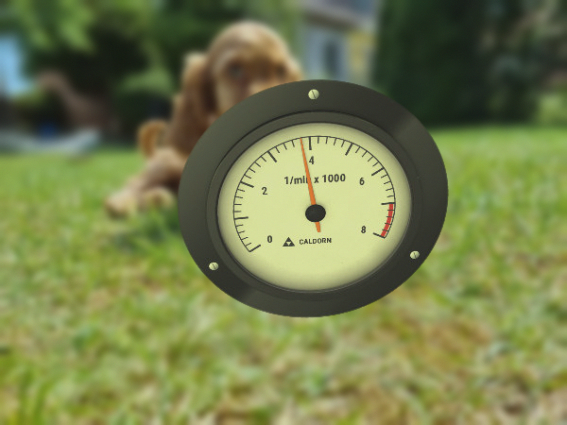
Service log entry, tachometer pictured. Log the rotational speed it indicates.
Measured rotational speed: 3800 rpm
